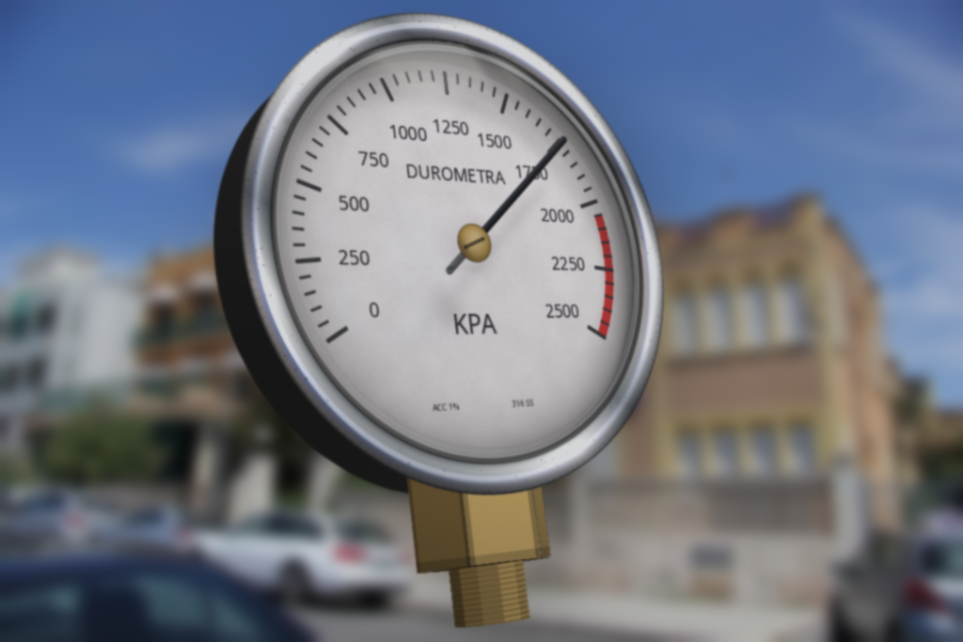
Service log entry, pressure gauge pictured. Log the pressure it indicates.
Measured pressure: 1750 kPa
